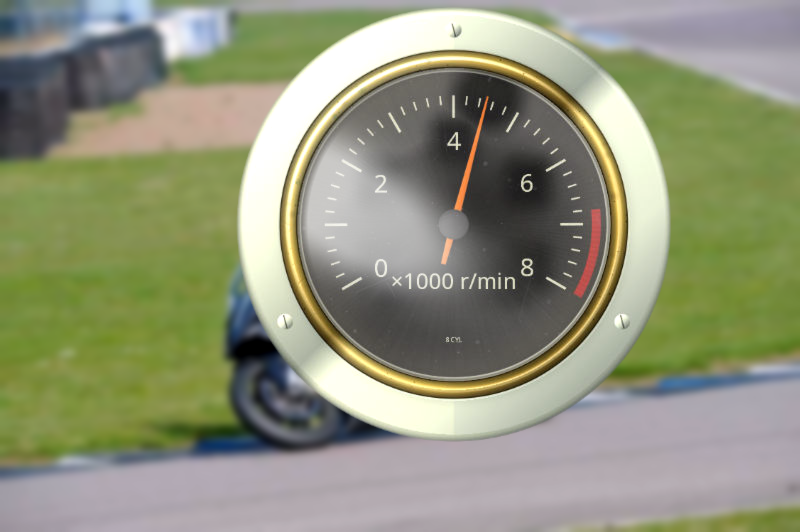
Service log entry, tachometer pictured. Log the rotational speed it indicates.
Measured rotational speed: 4500 rpm
